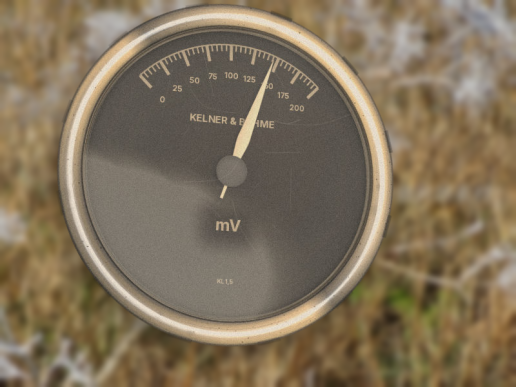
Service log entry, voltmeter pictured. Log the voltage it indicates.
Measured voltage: 145 mV
